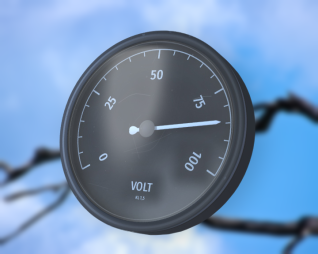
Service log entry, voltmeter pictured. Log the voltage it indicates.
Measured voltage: 85 V
